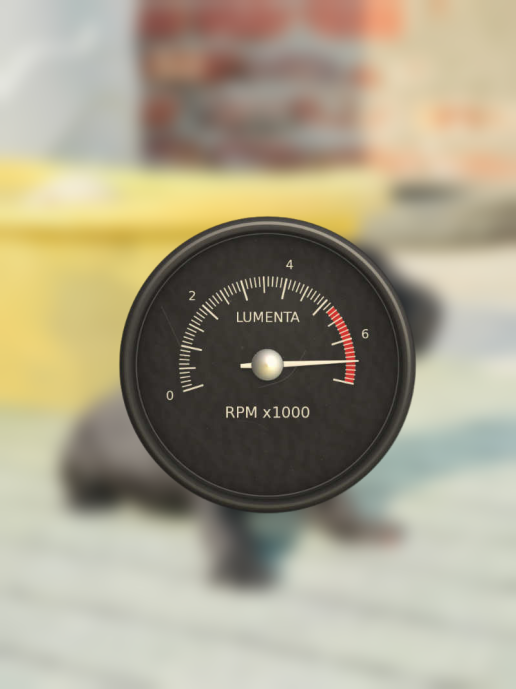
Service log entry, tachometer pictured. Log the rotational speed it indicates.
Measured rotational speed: 6500 rpm
